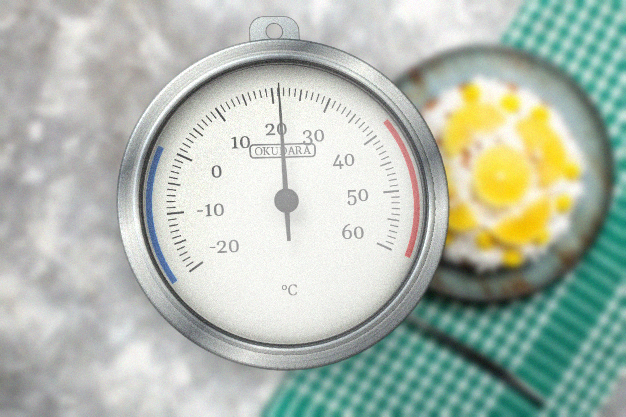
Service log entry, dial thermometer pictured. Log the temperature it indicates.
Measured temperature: 21 °C
